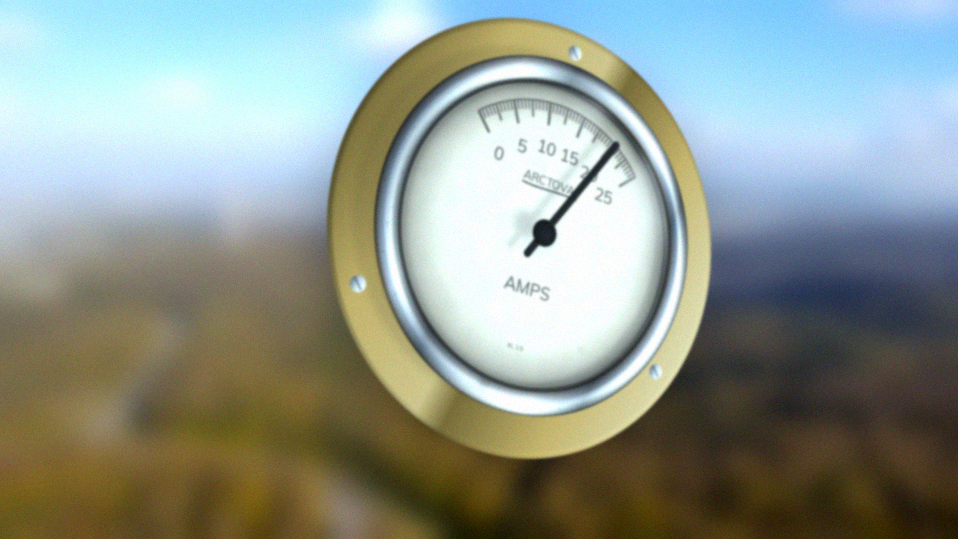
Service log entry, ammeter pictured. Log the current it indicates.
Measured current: 20 A
